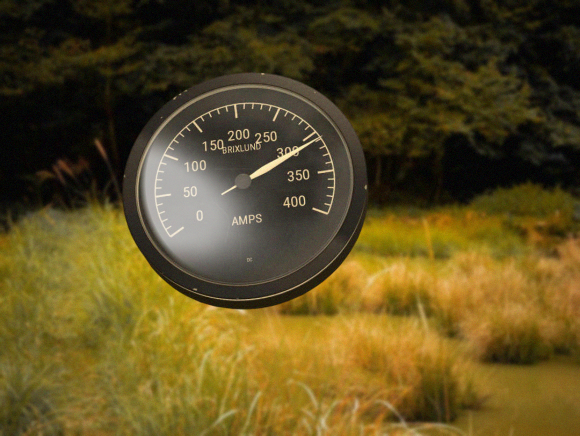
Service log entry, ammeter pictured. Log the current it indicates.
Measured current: 310 A
